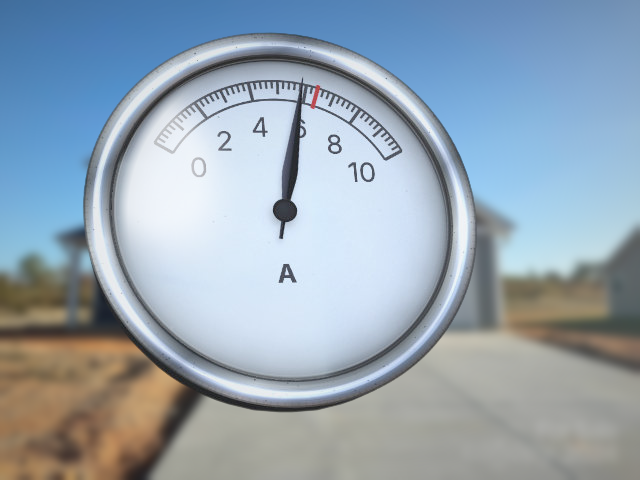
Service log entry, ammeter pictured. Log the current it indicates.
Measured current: 5.8 A
